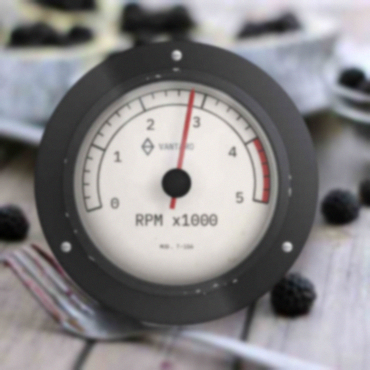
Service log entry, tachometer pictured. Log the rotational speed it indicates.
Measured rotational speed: 2800 rpm
